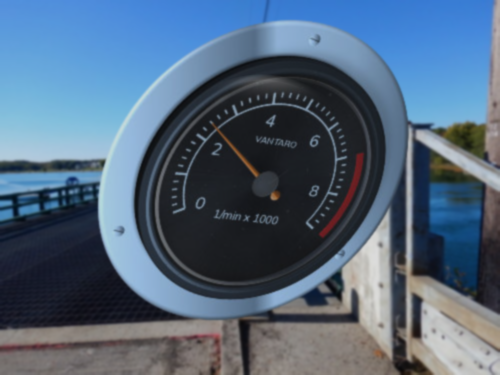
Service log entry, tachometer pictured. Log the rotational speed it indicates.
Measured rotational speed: 2400 rpm
